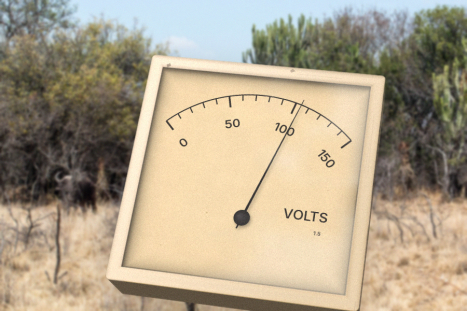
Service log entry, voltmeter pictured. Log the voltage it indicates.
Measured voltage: 105 V
